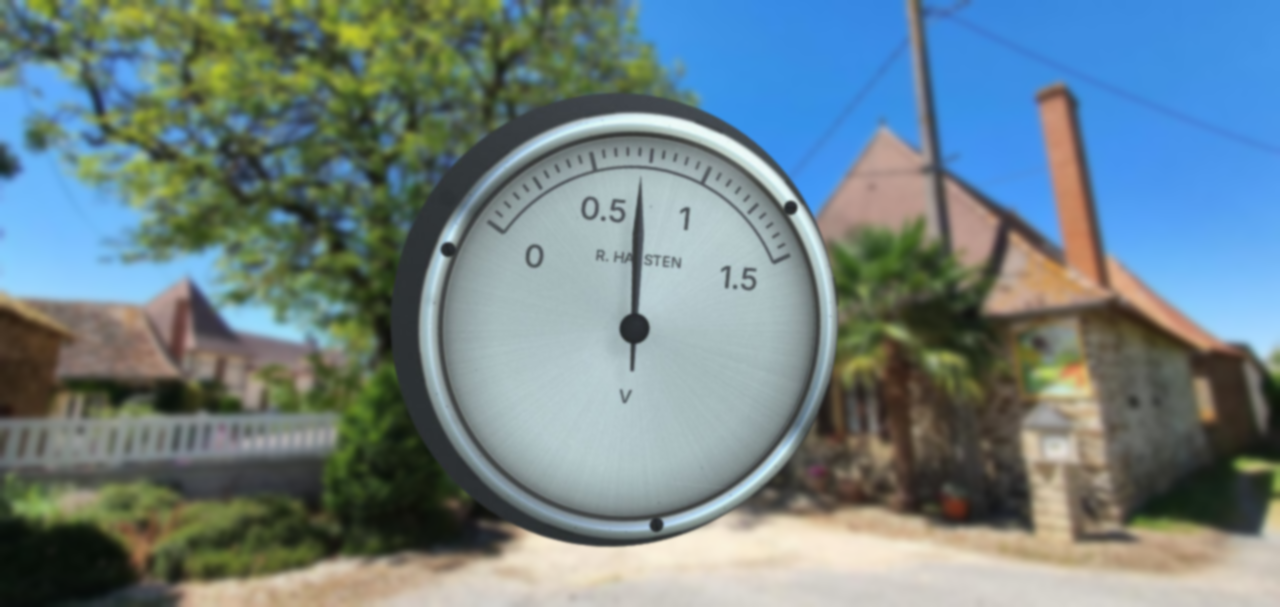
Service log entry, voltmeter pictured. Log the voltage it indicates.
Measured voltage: 0.7 V
